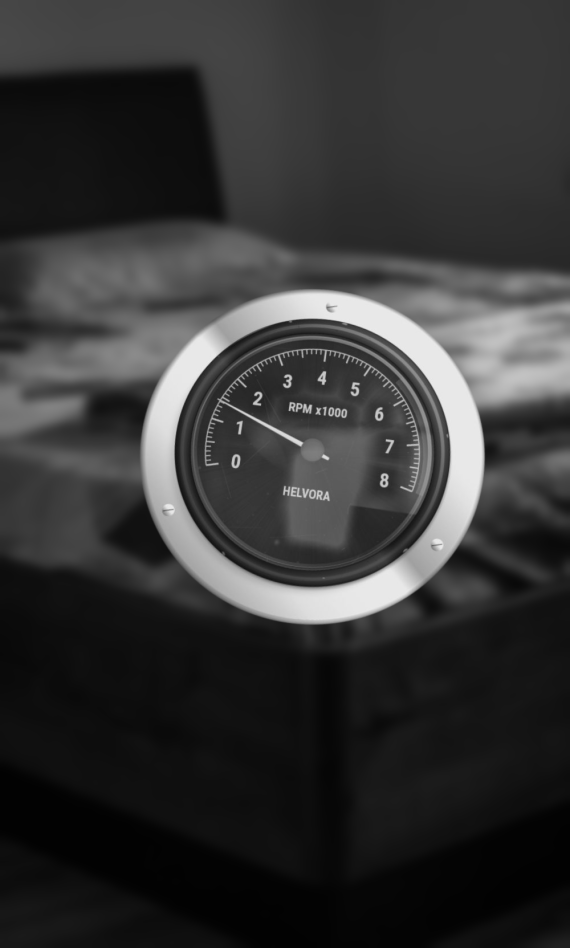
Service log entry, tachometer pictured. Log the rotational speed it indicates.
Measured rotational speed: 1400 rpm
